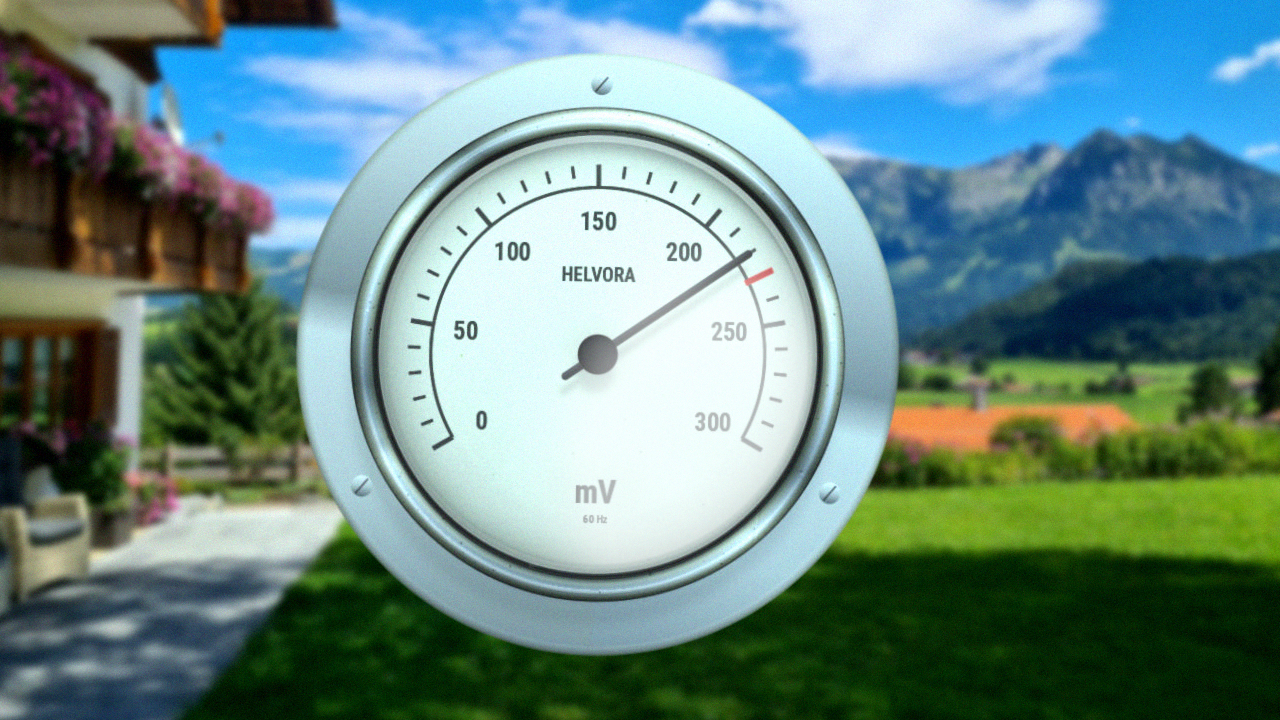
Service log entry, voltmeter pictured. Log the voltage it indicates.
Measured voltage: 220 mV
